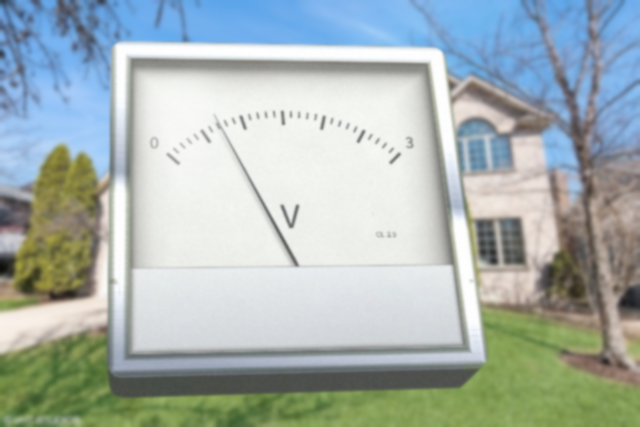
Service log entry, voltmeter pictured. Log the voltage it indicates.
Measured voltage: 0.7 V
